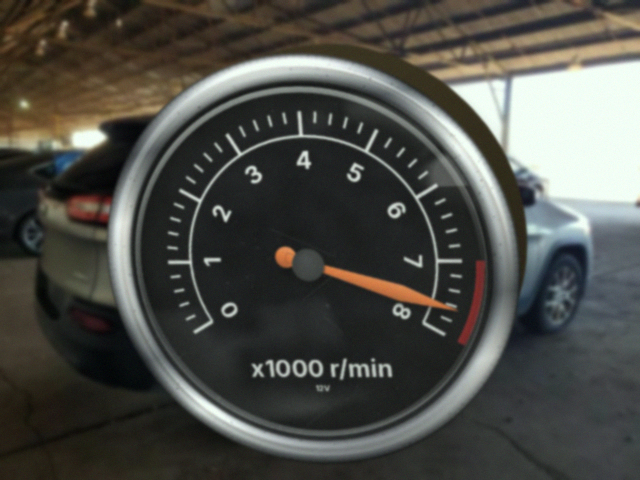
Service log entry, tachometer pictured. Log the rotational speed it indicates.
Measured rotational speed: 7600 rpm
